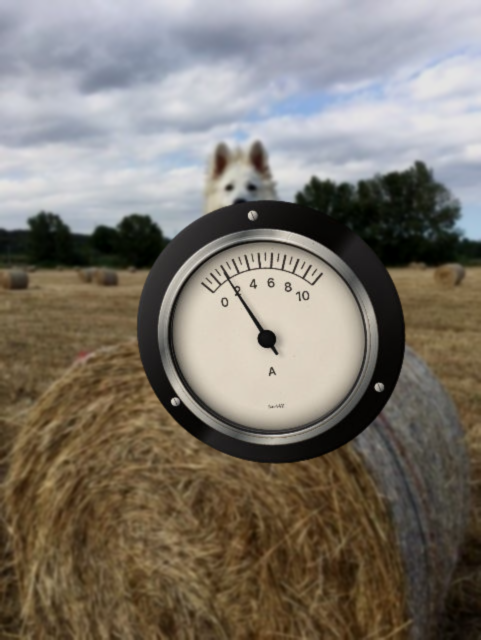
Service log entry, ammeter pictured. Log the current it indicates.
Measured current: 2 A
